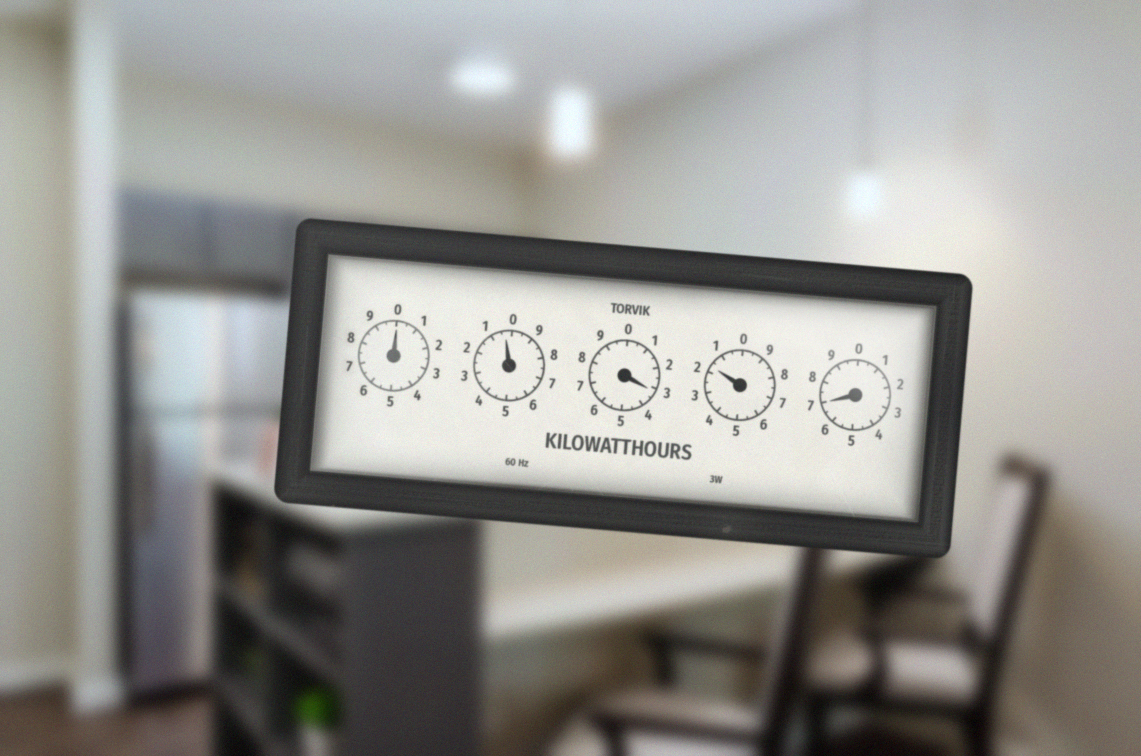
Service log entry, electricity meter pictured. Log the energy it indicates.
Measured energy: 317 kWh
